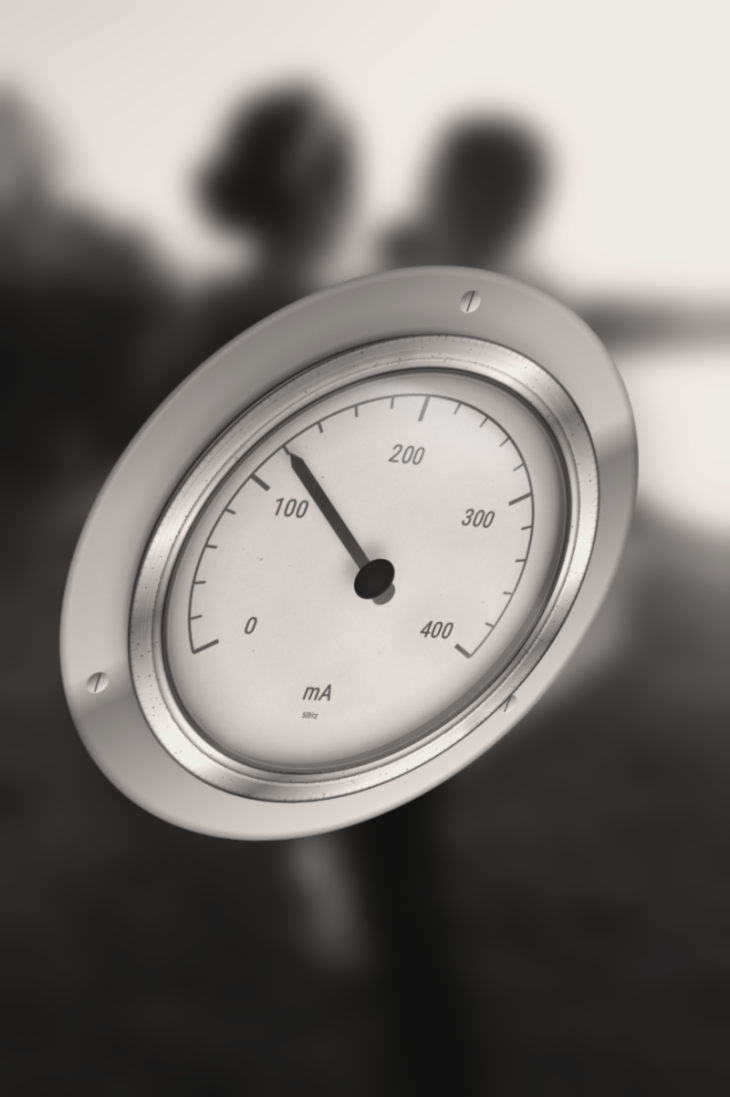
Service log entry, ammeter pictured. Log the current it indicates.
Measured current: 120 mA
